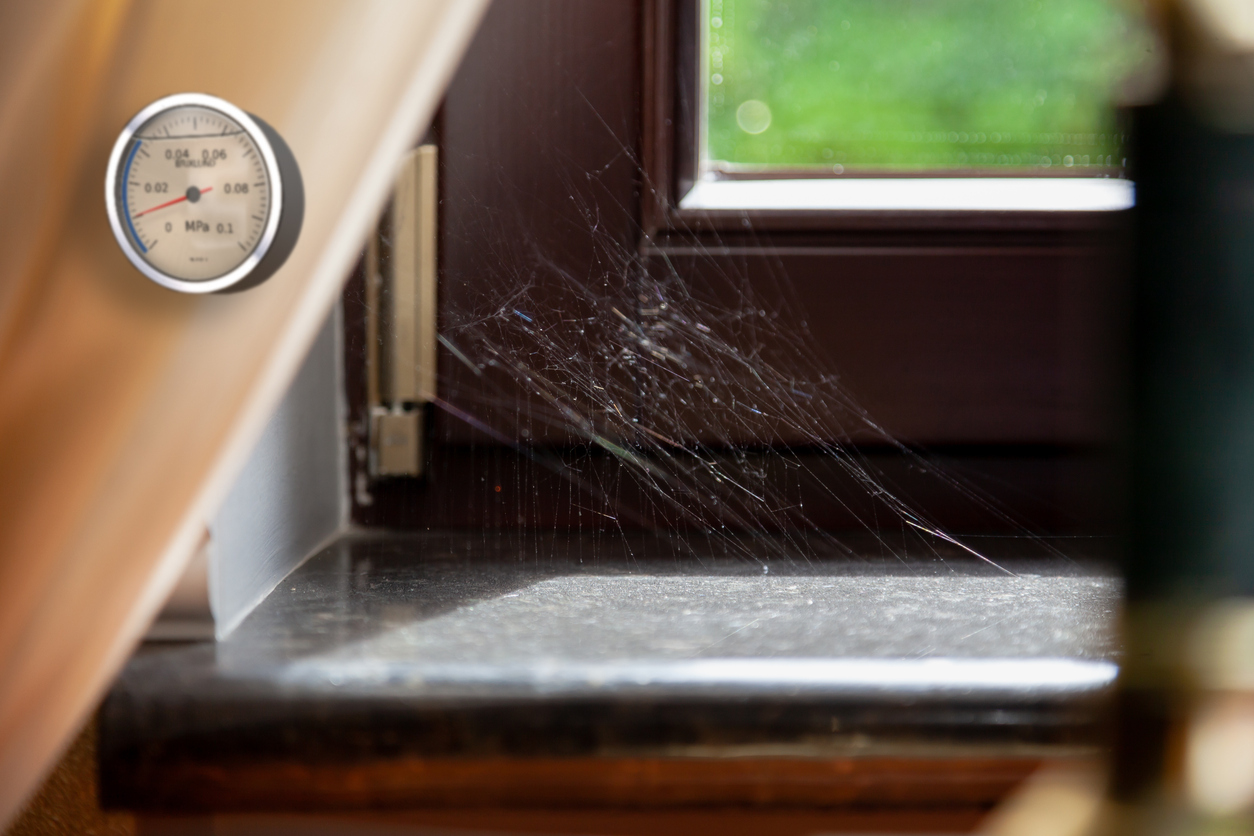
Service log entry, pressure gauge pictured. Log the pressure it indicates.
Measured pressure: 0.01 MPa
